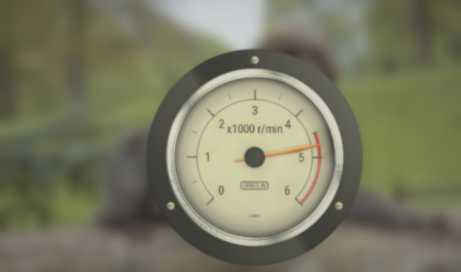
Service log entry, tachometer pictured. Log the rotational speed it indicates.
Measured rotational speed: 4750 rpm
